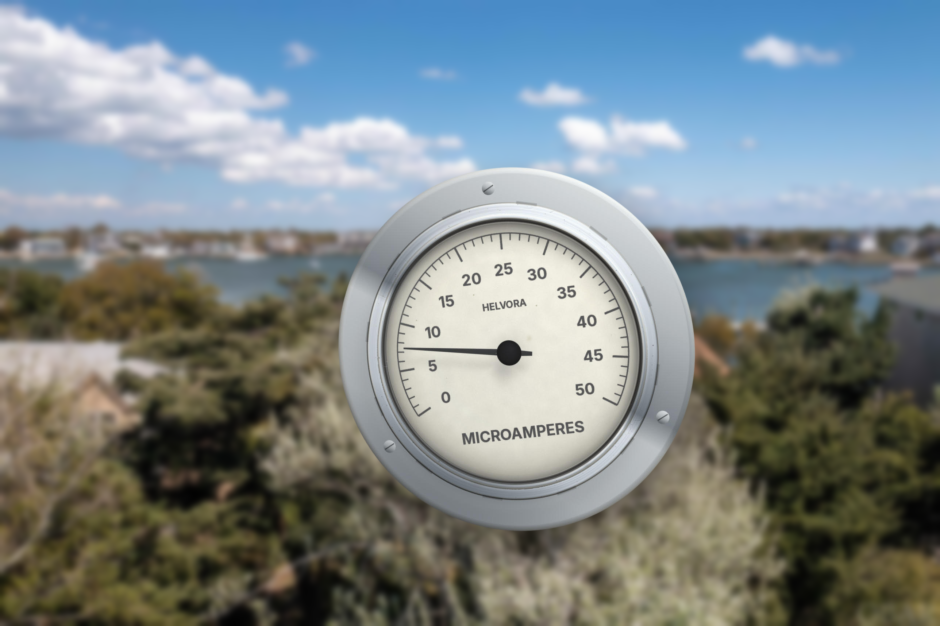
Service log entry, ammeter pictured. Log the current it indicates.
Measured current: 7.5 µA
